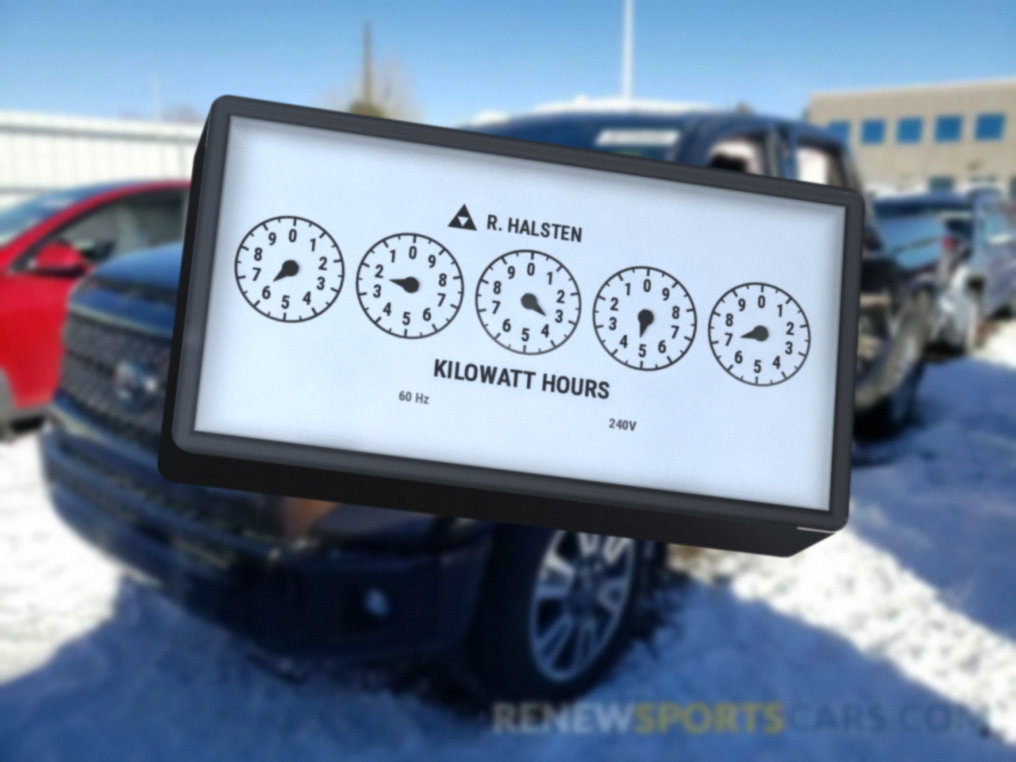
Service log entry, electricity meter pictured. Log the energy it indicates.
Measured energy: 62347 kWh
